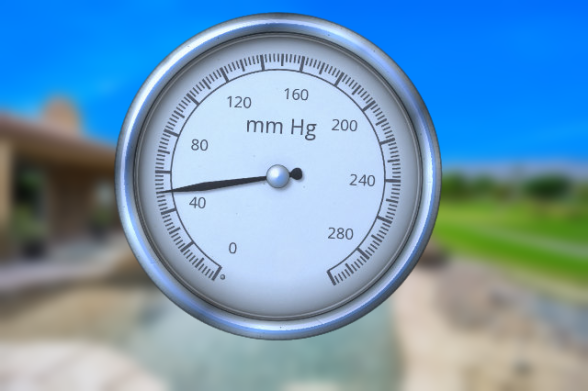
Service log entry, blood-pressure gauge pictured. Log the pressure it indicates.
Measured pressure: 50 mmHg
